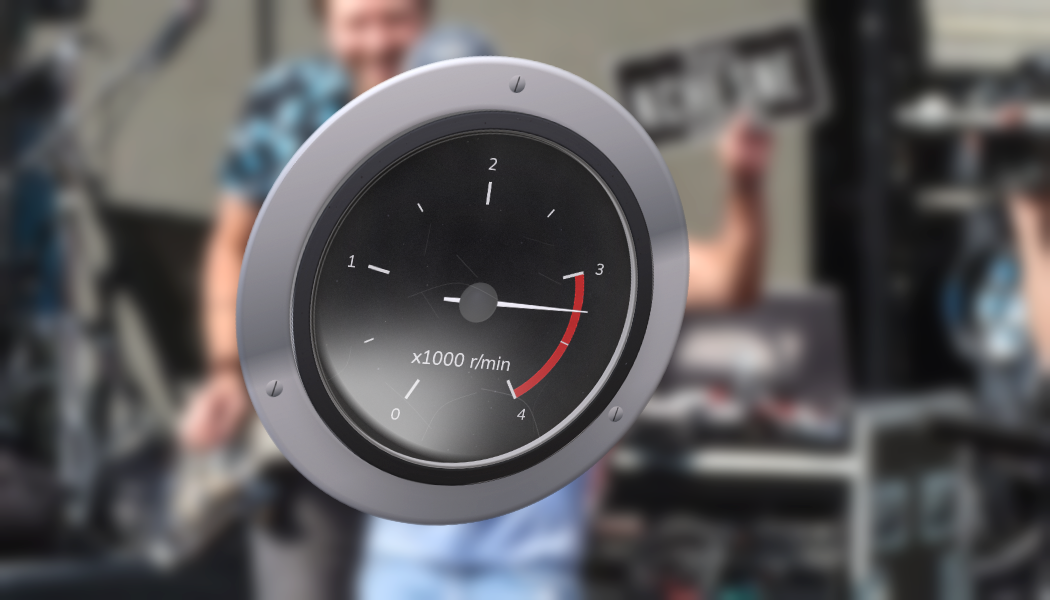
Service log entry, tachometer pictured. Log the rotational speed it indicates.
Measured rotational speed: 3250 rpm
